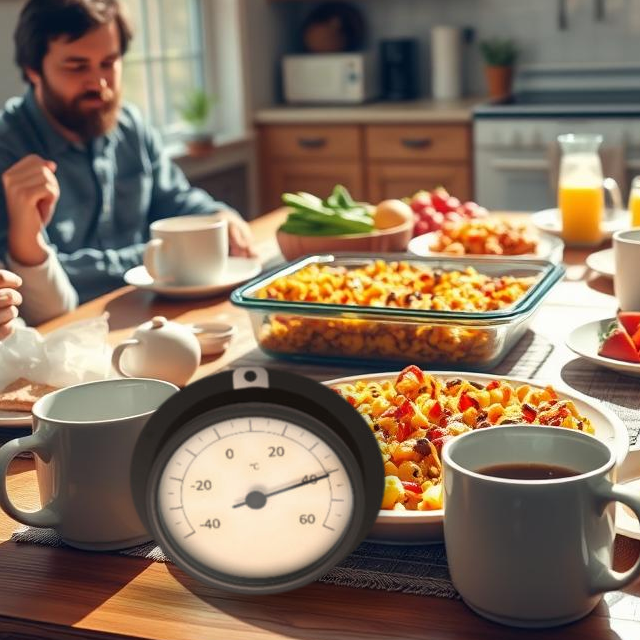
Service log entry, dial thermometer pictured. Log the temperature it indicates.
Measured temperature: 40 °C
